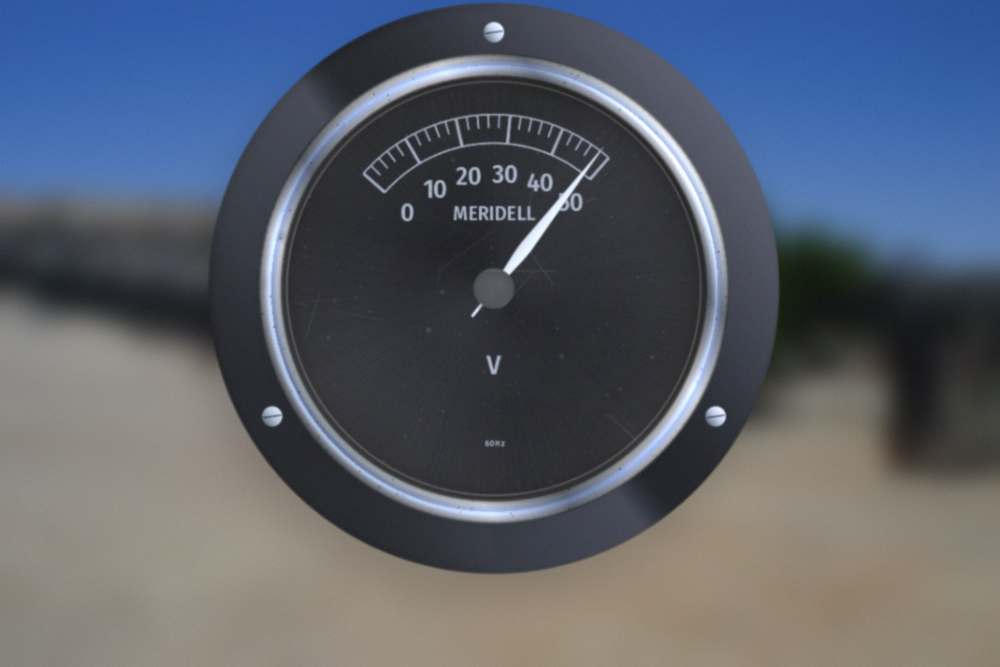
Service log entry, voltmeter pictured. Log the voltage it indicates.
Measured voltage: 48 V
